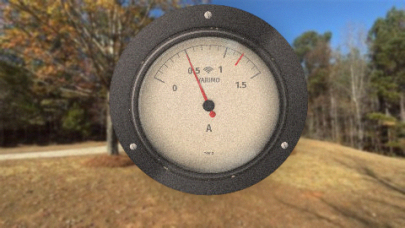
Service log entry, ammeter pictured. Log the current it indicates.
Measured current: 0.5 A
